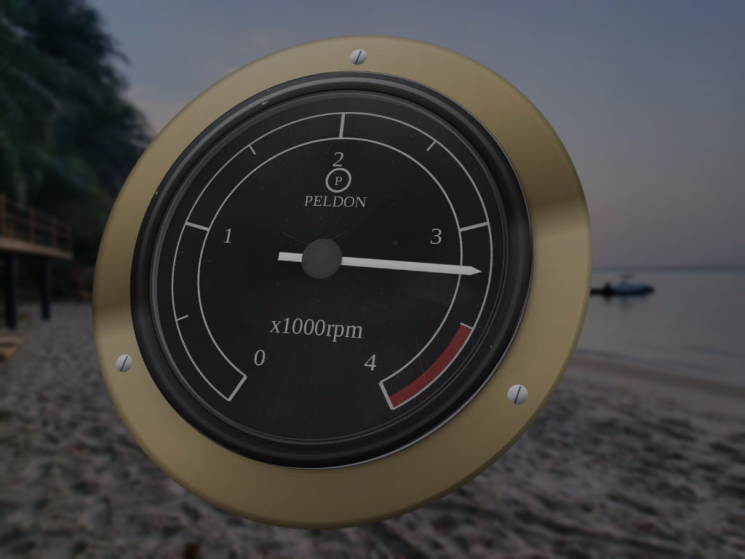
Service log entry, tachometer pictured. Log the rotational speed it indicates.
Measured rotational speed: 3250 rpm
